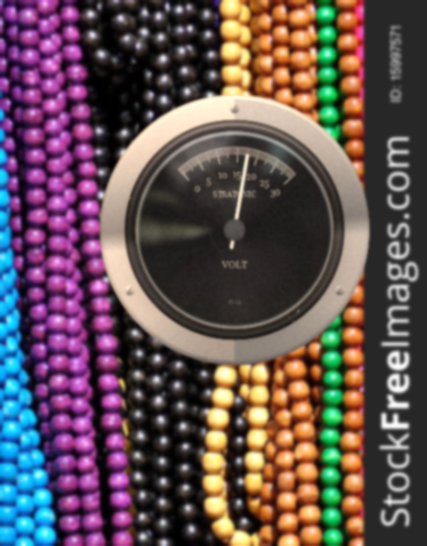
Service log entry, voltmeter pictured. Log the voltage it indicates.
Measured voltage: 17.5 V
